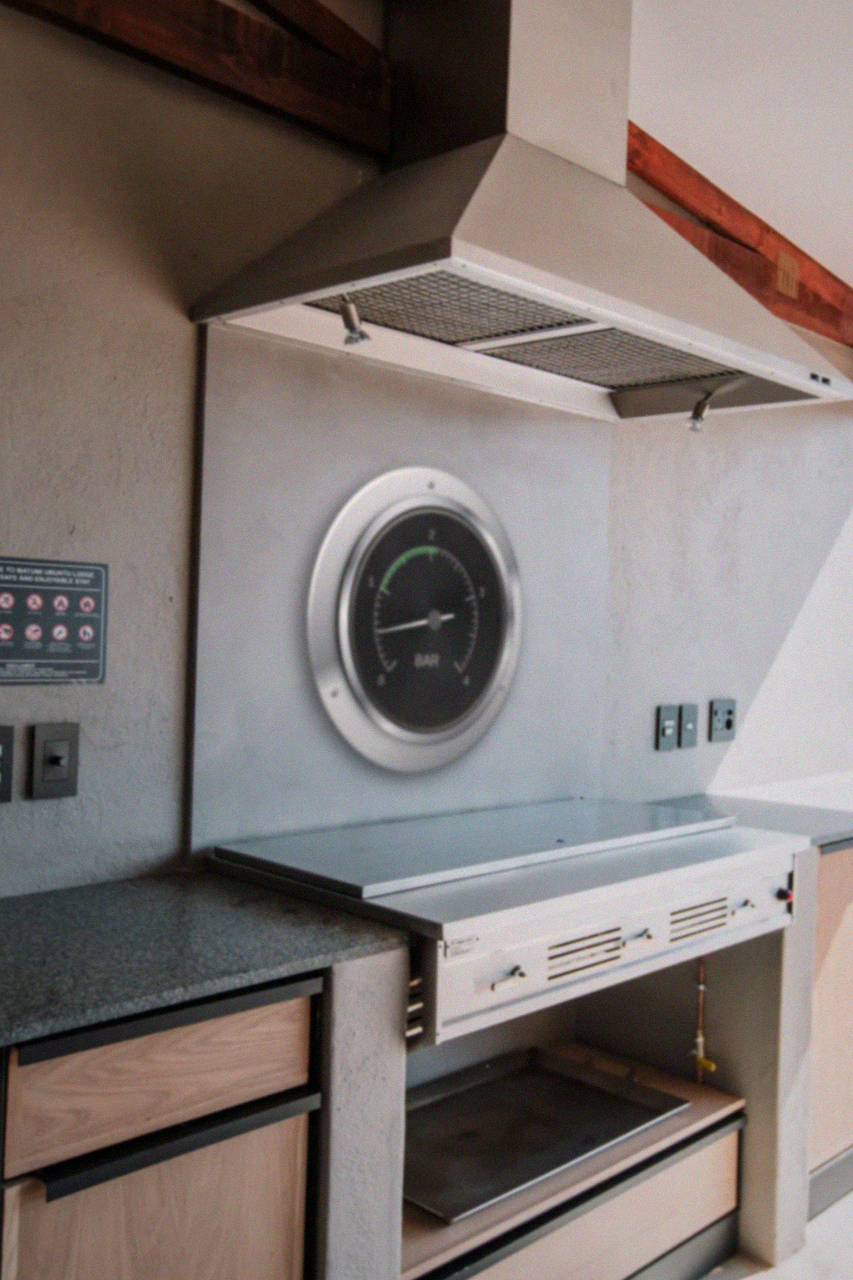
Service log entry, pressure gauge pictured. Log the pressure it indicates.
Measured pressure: 0.5 bar
